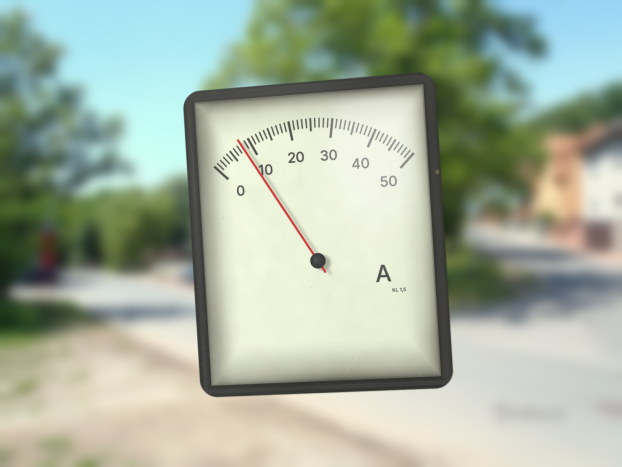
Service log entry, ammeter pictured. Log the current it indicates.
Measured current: 8 A
